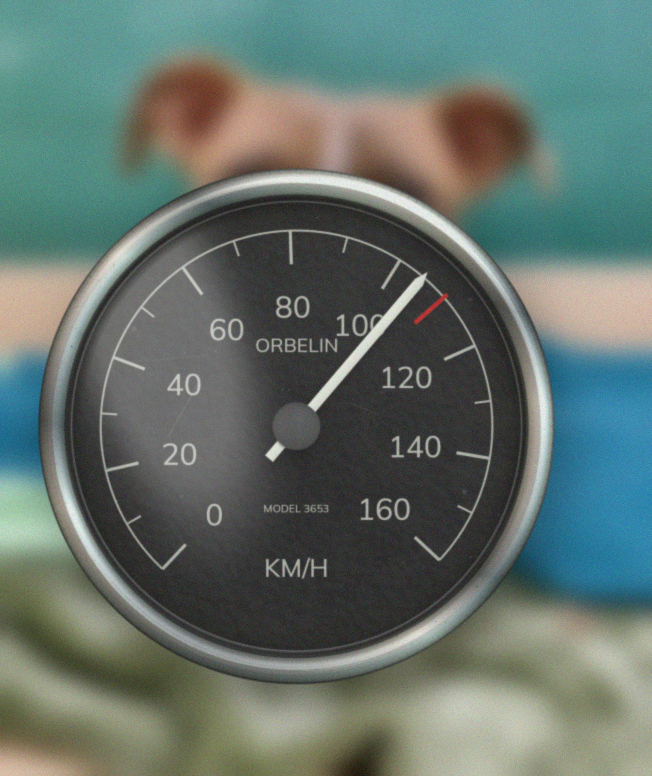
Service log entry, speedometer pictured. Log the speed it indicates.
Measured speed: 105 km/h
